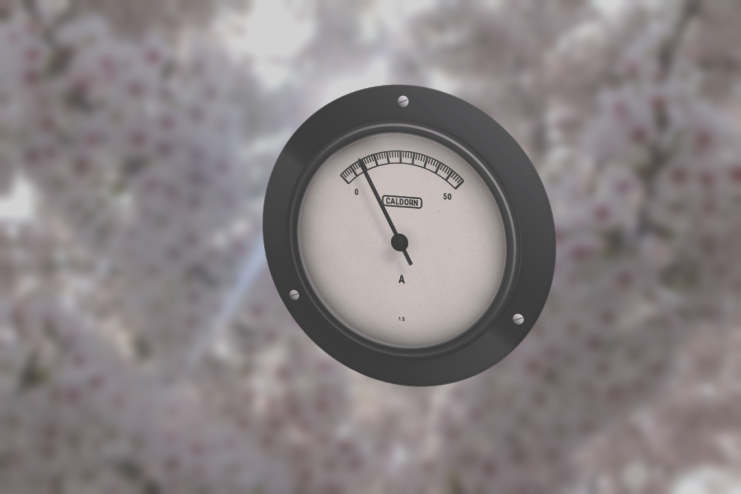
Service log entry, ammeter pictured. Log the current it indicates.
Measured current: 10 A
